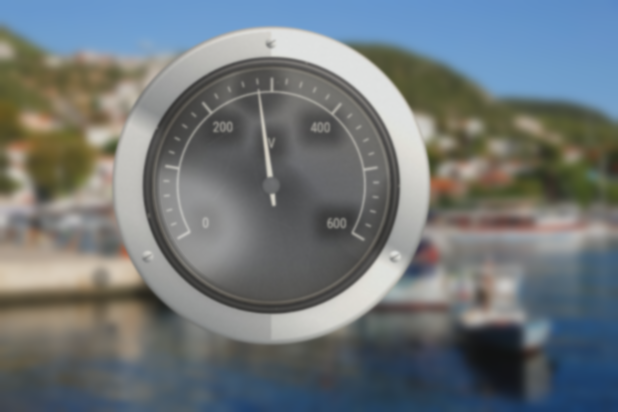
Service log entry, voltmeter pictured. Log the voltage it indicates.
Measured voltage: 280 V
